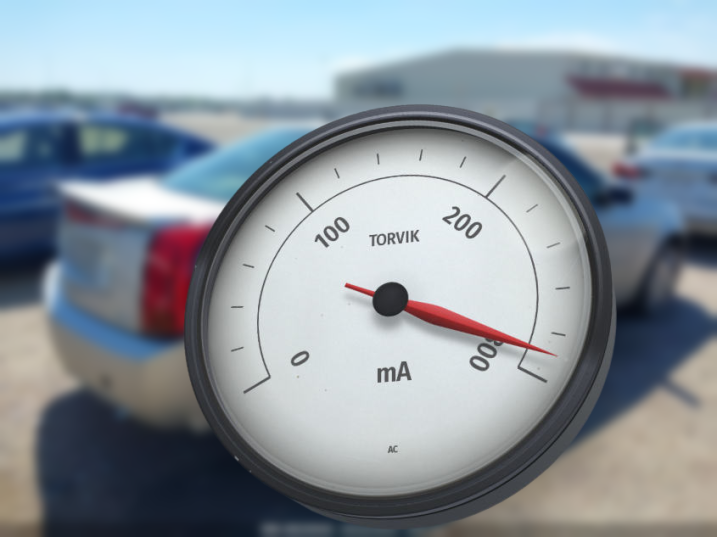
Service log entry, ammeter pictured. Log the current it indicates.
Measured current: 290 mA
